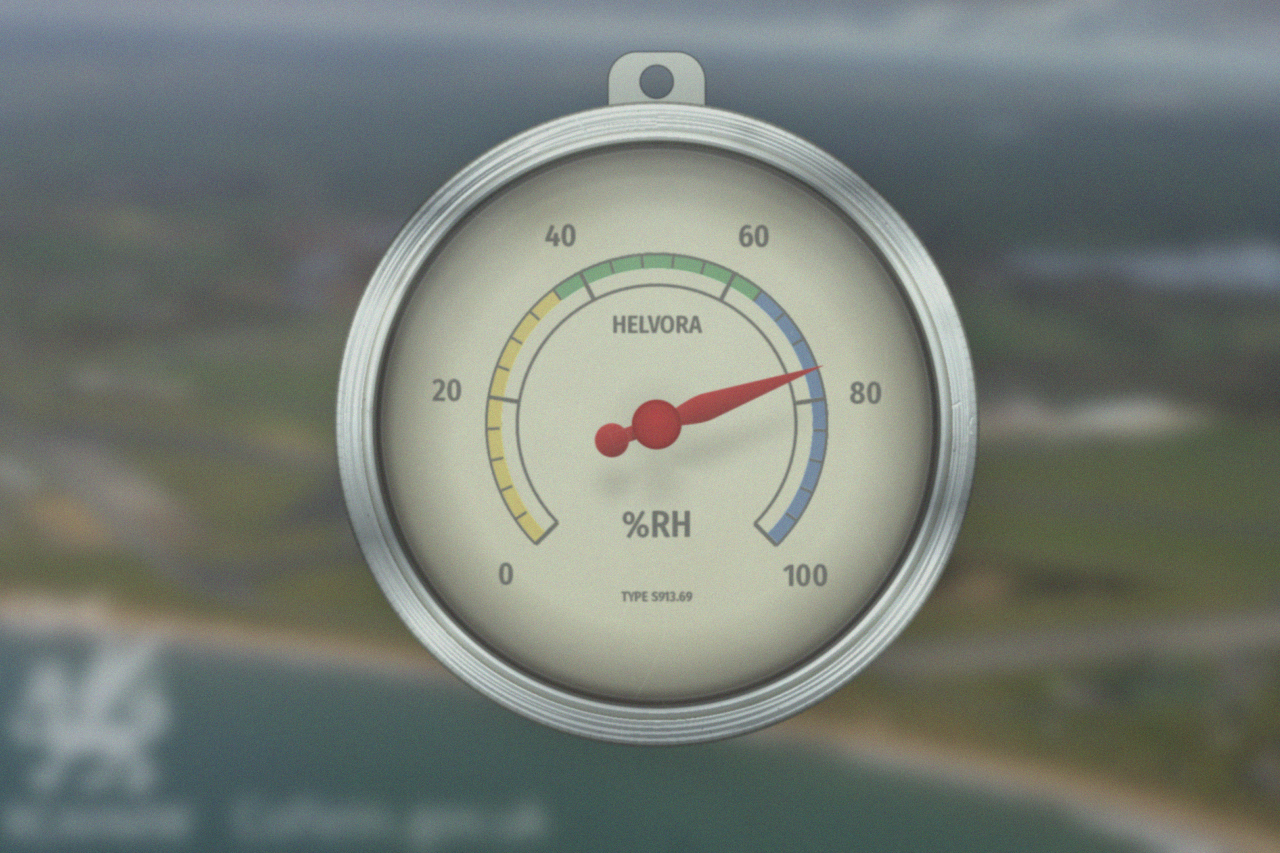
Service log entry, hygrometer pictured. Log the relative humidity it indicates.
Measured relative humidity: 76 %
